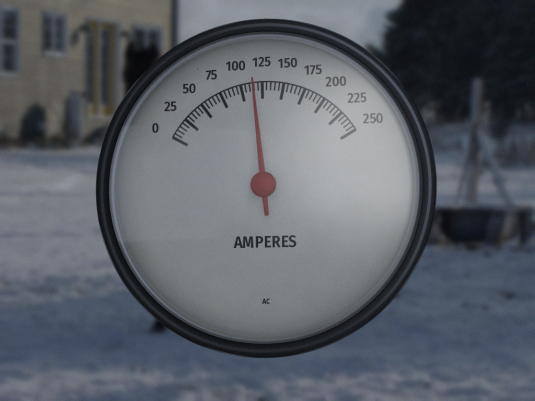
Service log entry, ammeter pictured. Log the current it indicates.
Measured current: 115 A
